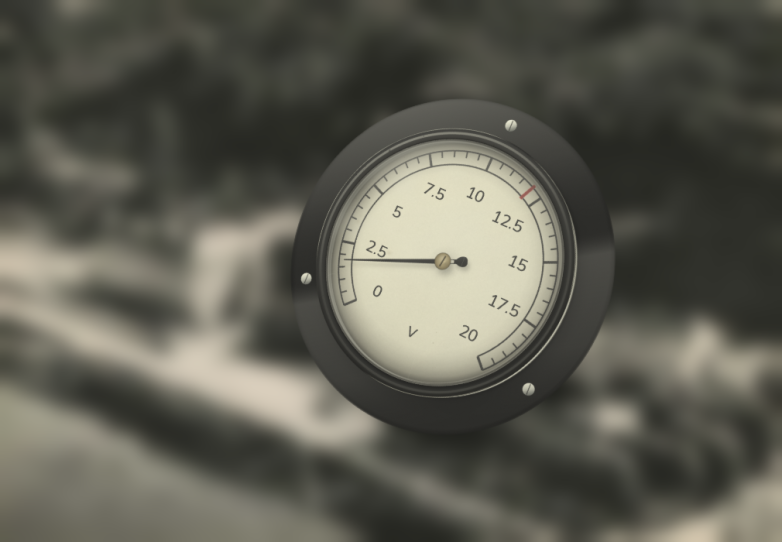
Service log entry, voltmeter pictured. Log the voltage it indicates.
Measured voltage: 1.75 V
